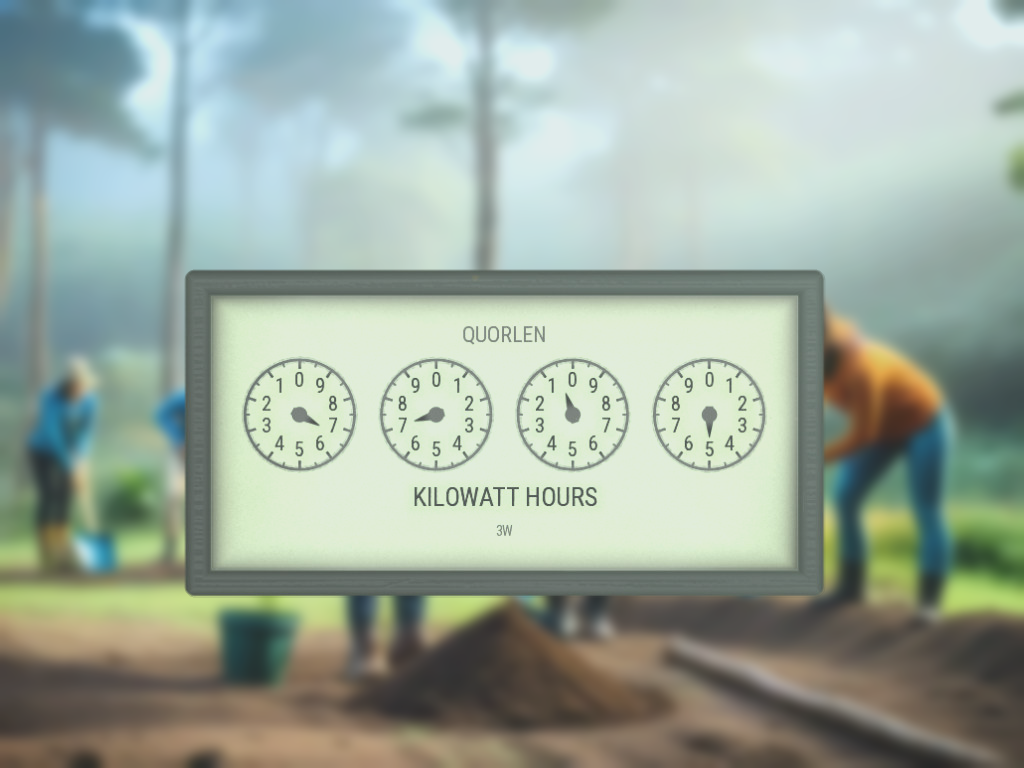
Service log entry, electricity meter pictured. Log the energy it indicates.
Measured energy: 6705 kWh
